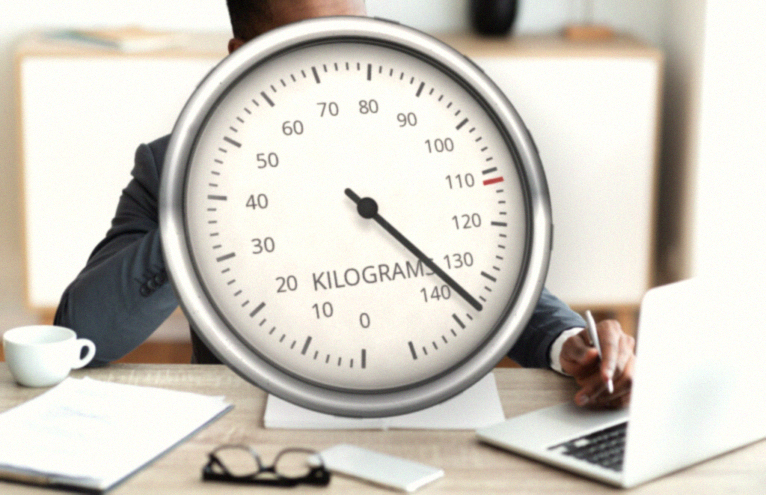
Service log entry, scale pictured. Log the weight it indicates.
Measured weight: 136 kg
